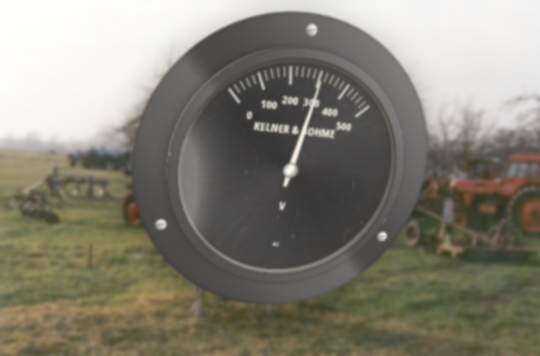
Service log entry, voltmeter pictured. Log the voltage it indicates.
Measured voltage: 300 V
